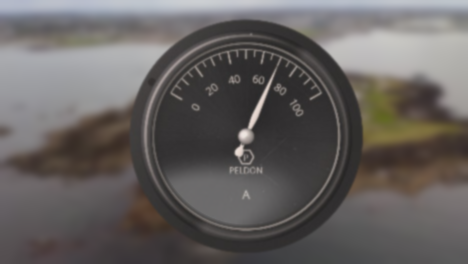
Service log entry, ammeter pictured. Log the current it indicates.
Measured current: 70 A
